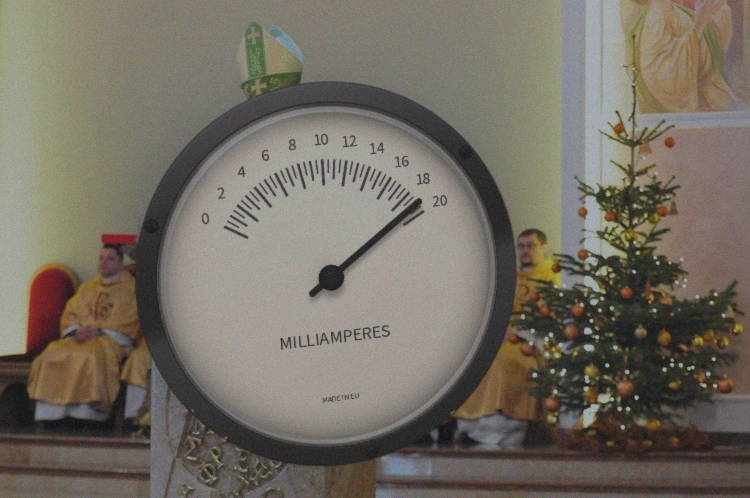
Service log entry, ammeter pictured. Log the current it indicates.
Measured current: 19 mA
